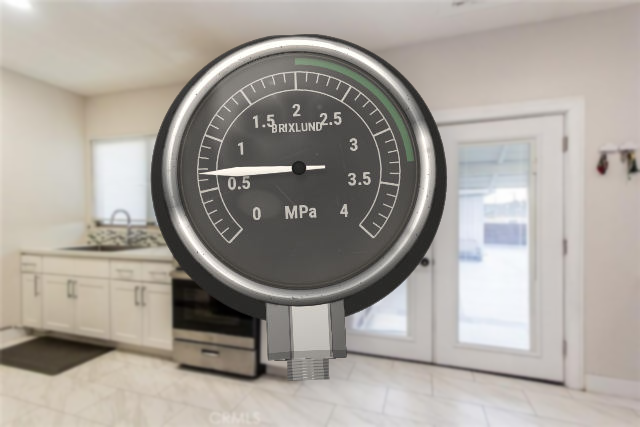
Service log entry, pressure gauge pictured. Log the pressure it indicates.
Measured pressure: 0.65 MPa
